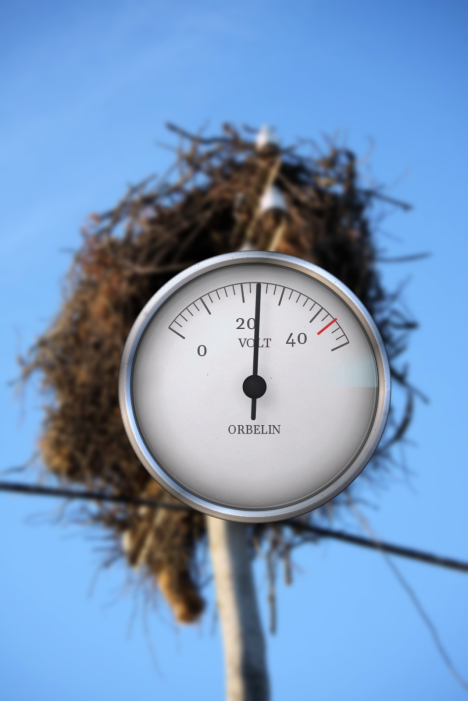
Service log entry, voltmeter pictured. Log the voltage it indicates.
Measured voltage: 24 V
